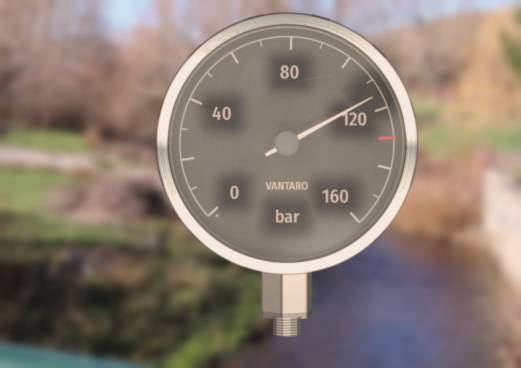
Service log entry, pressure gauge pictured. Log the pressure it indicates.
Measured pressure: 115 bar
